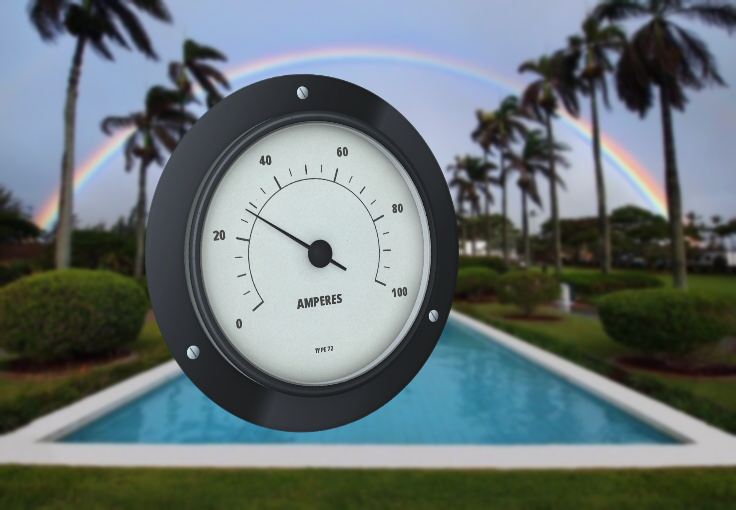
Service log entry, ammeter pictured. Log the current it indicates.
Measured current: 27.5 A
